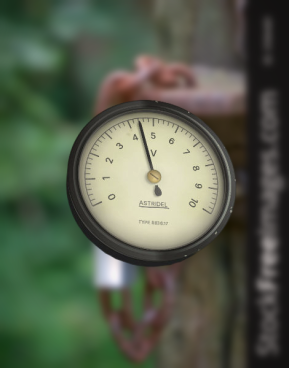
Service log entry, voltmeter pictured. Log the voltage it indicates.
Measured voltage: 4.4 V
